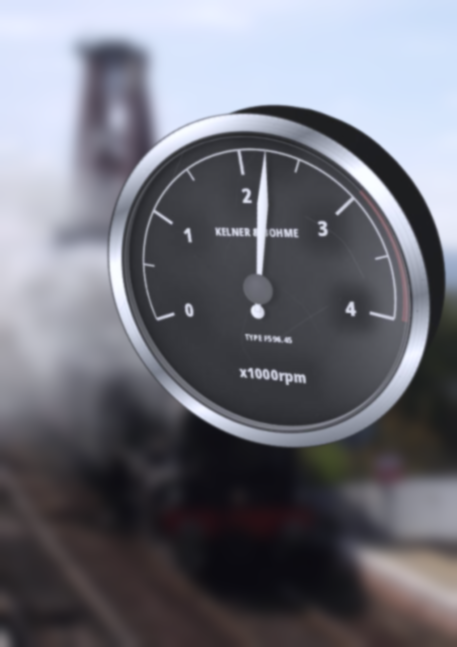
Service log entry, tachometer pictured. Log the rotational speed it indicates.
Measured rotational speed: 2250 rpm
